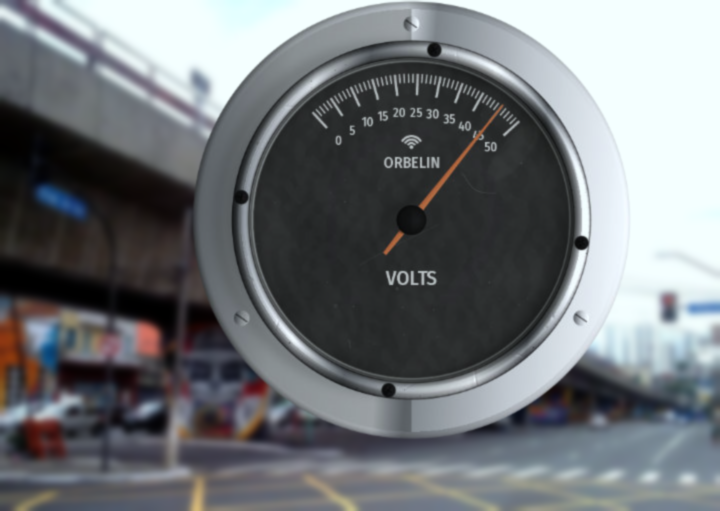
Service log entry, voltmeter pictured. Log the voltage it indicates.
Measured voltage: 45 V
